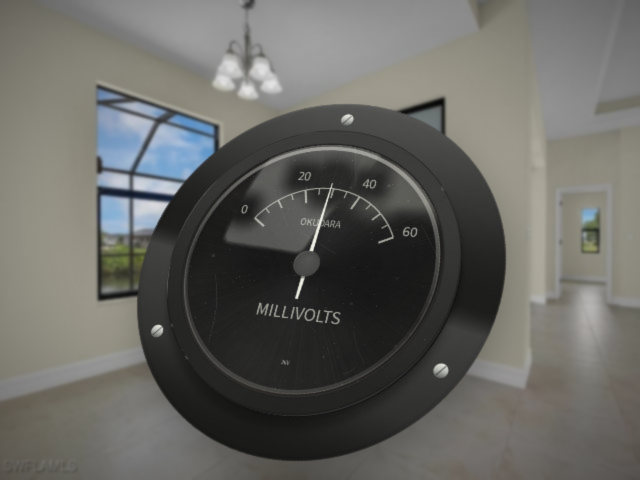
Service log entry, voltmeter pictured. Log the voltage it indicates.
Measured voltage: 30 mV
